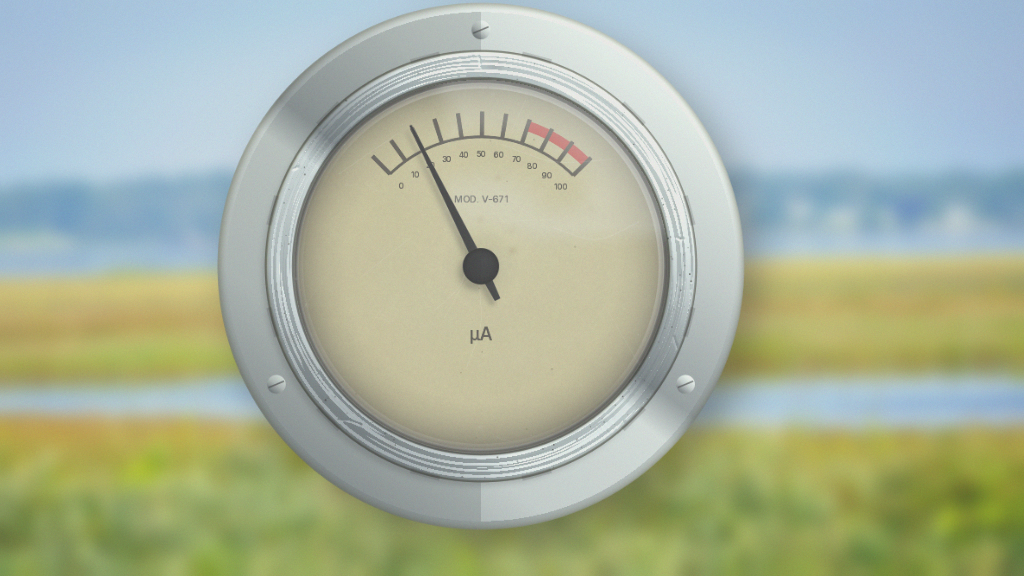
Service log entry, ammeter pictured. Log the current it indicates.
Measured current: 20 µA
